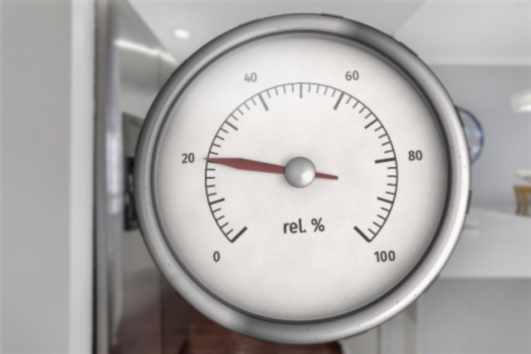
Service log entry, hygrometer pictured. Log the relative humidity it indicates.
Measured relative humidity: 20 %
